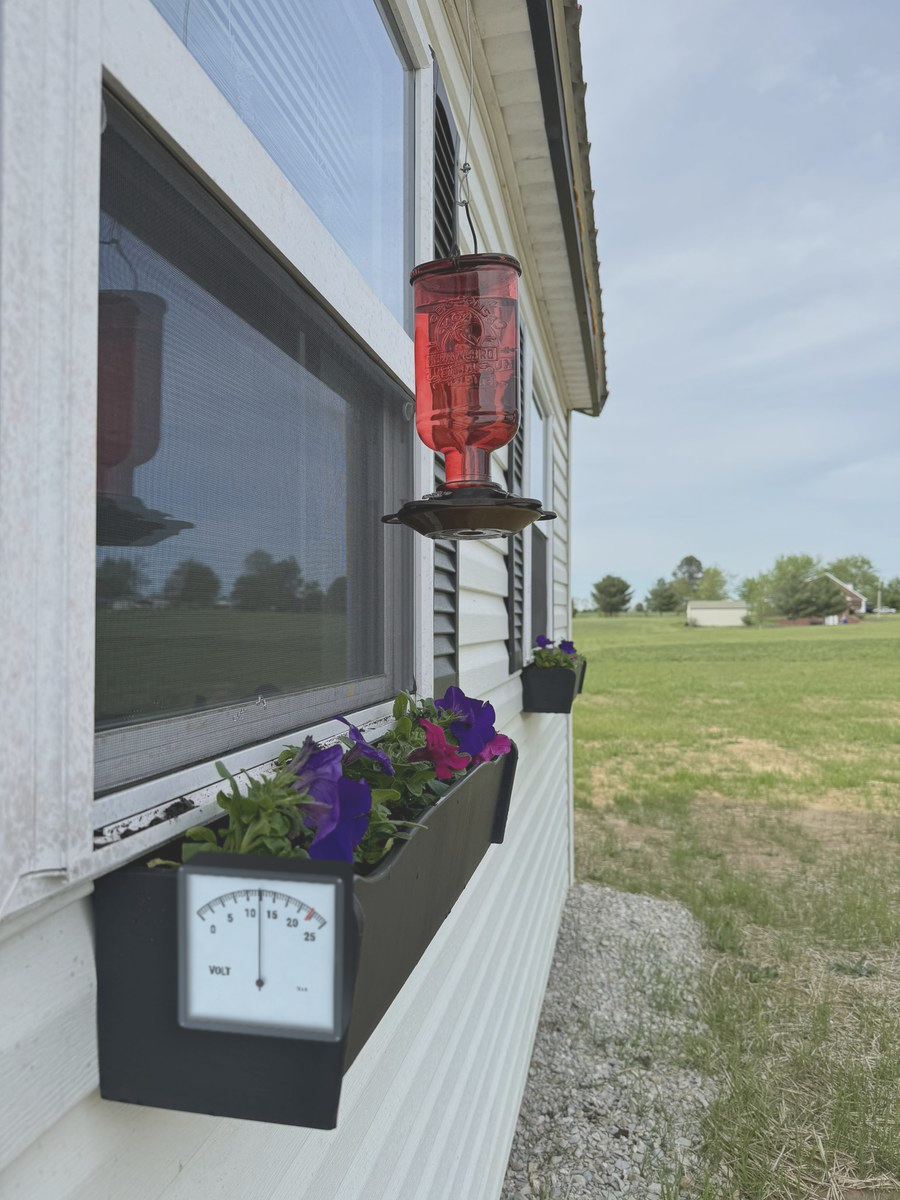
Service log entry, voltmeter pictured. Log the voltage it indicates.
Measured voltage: 12.5 V
